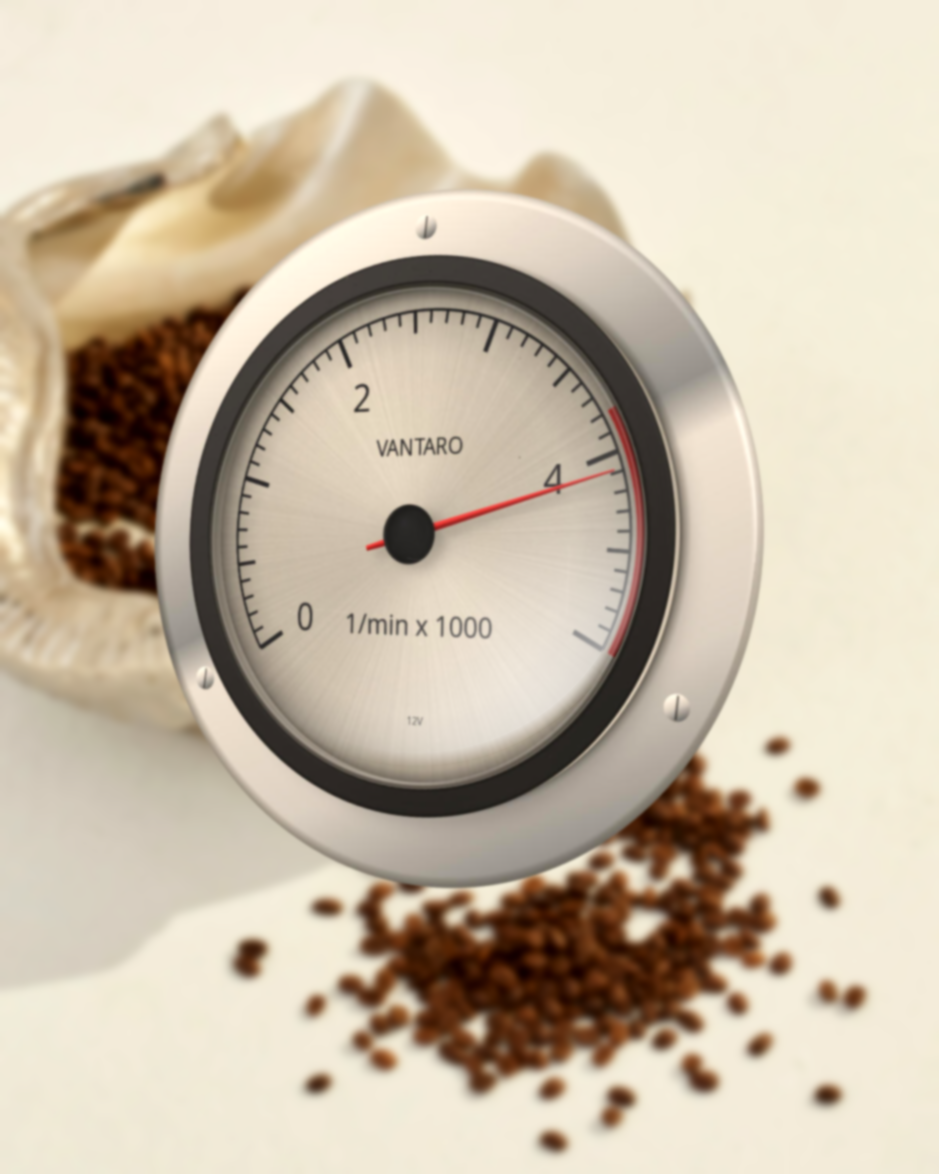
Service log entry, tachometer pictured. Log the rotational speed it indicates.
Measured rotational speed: 4100 rpm
